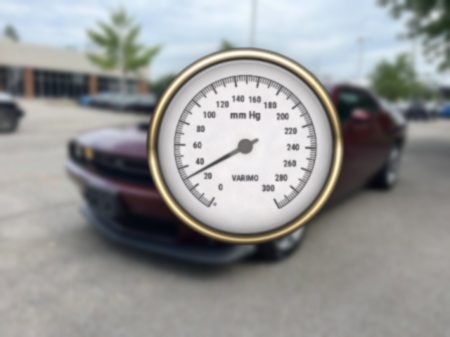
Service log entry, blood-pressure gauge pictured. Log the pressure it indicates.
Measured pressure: 30 mmHg
